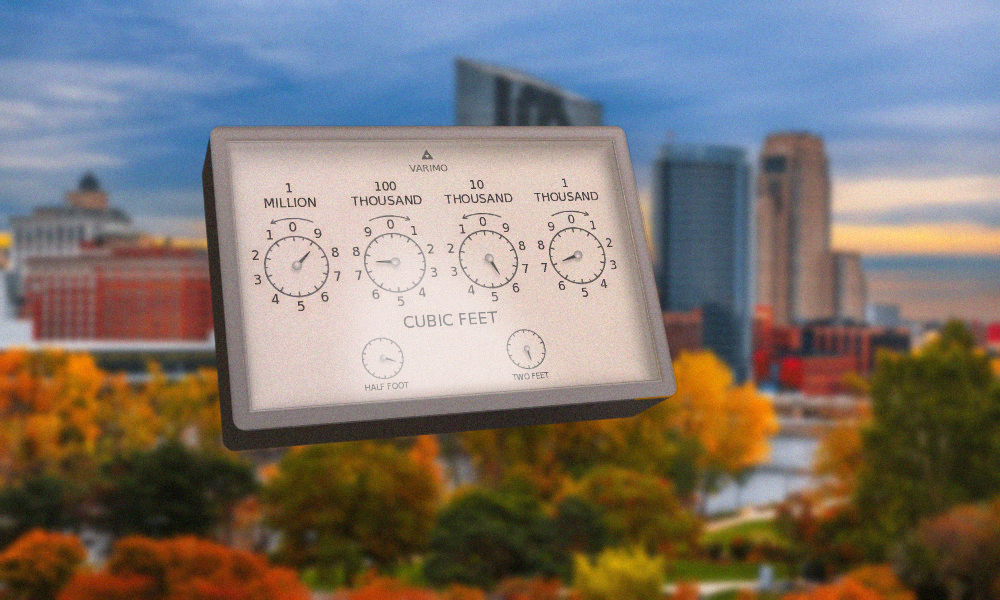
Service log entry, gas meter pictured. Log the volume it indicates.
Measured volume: 875700 ft³
